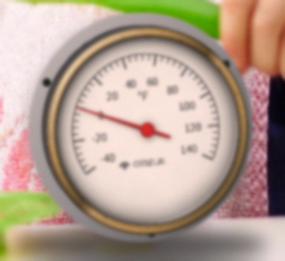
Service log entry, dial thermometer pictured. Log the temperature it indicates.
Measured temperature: 0 °F
